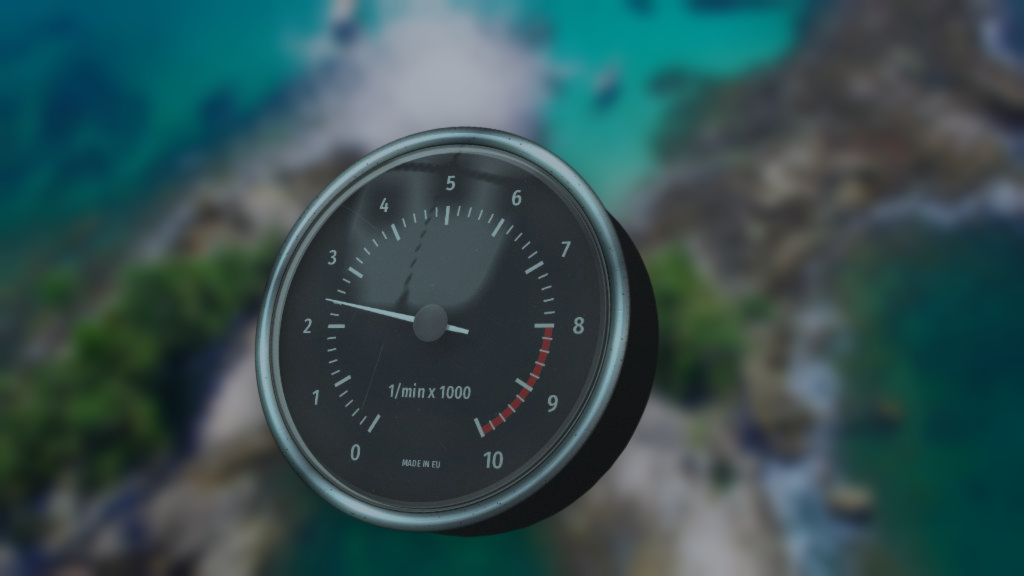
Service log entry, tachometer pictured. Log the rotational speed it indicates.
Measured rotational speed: 2400 rpm
